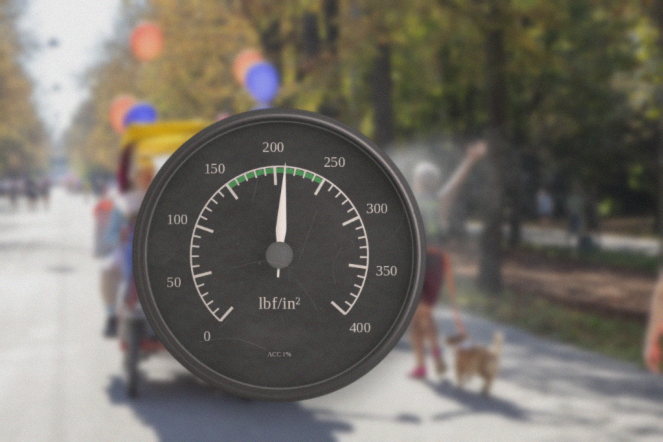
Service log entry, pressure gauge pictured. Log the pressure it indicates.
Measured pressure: 210 psi
